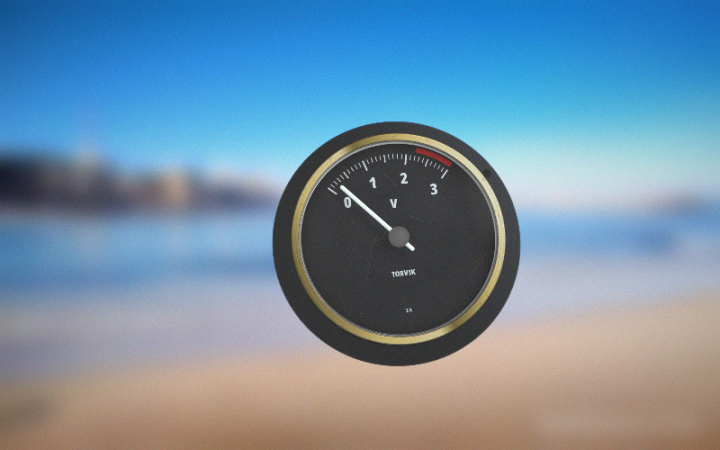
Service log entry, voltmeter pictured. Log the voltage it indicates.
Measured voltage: 0.2 V
